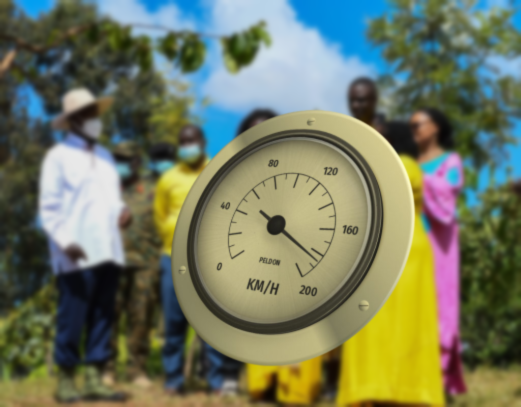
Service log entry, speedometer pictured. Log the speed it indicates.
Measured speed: 185 km/h
